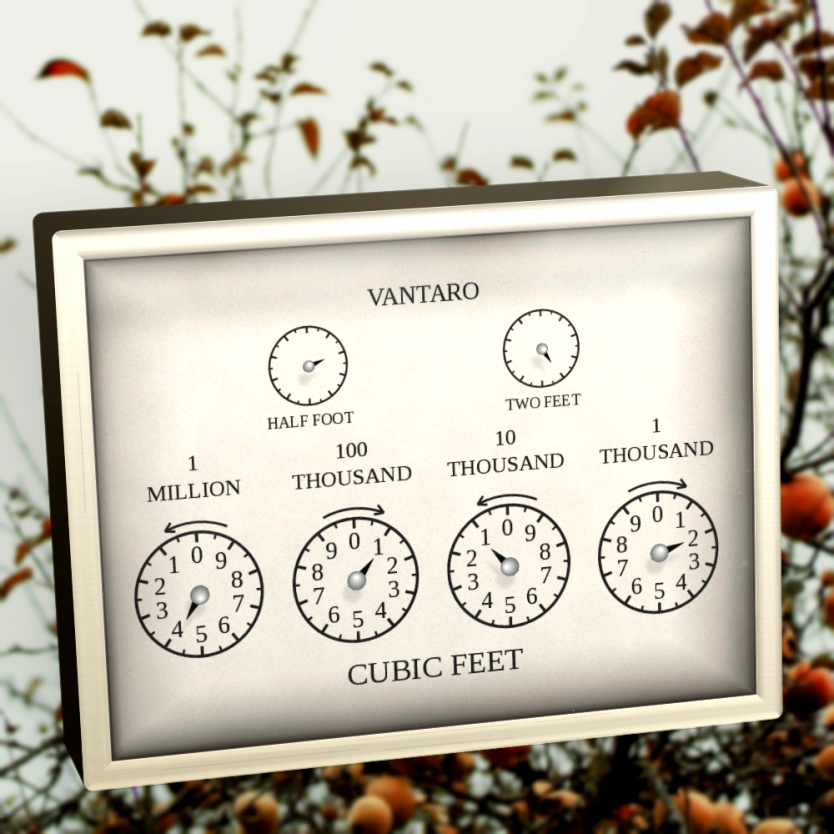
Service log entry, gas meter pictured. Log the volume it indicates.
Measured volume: 411200 ft³
